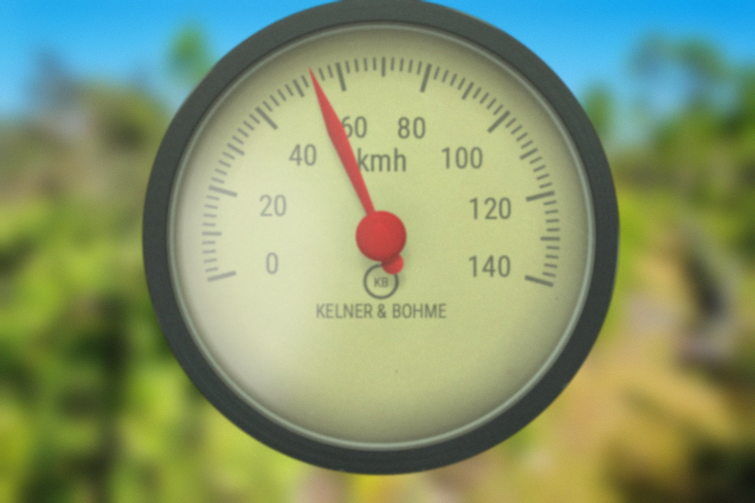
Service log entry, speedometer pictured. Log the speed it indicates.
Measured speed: 54 km/h
